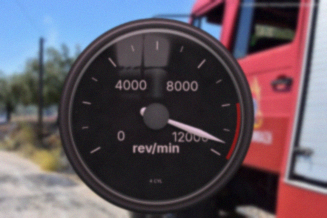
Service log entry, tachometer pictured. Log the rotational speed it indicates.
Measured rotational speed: 11500 rpm
